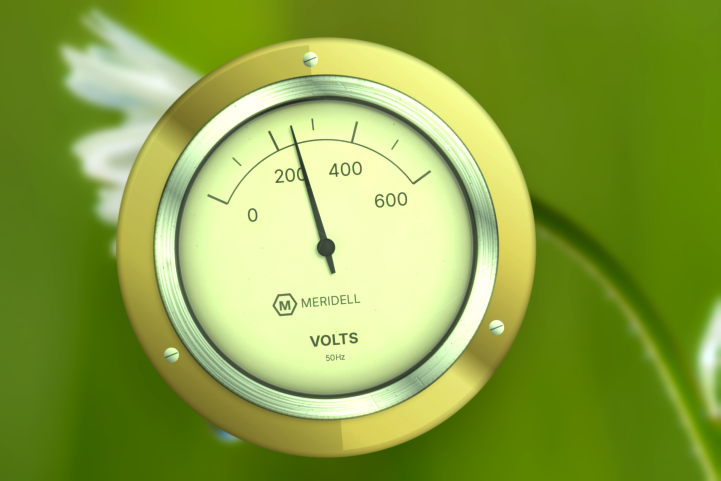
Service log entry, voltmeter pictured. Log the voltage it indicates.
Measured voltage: 250 V
